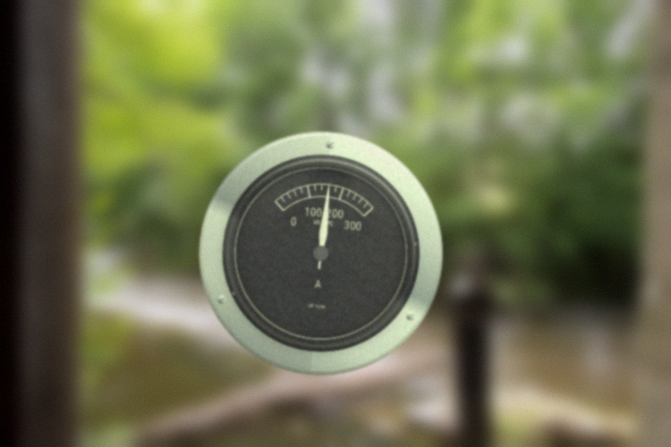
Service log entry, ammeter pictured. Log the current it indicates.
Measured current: 160 A
